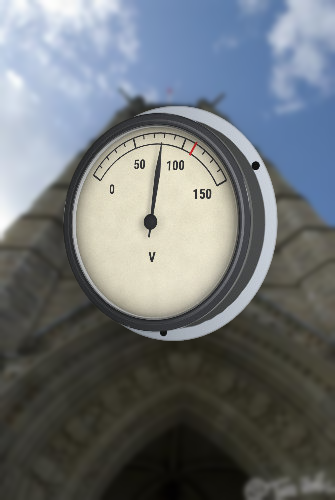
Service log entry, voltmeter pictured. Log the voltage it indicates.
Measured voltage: 80 V
